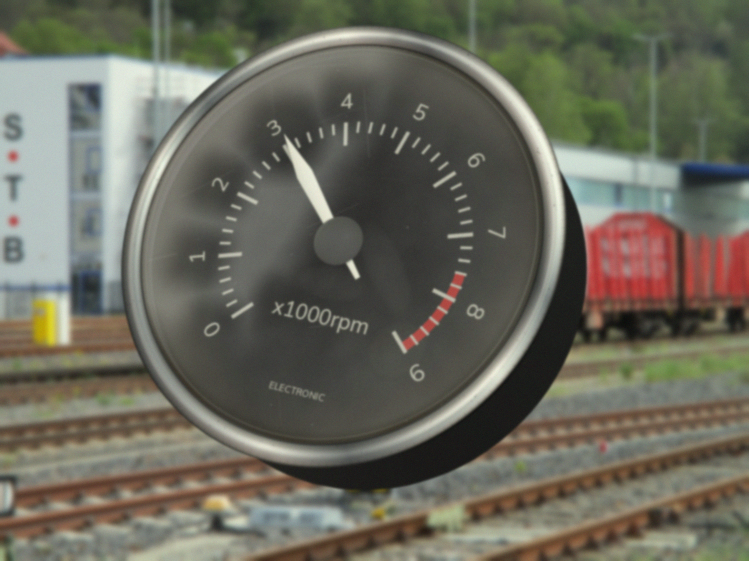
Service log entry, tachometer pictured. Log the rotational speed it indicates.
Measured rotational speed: 3100 rpm
